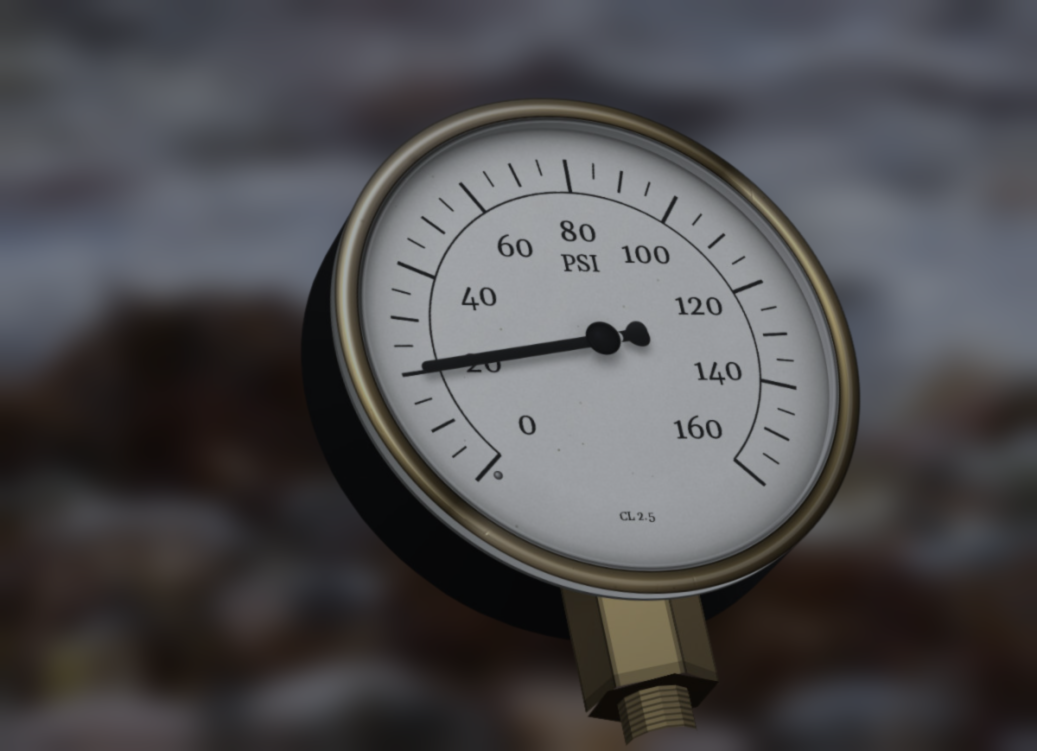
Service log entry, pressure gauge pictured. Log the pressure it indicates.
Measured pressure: 20 psi
